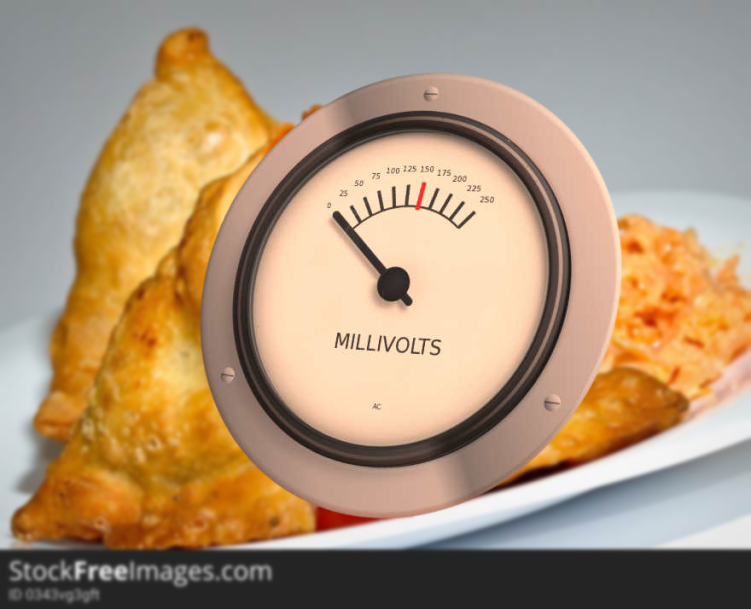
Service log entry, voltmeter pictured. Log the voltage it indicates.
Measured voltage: 0 mV
